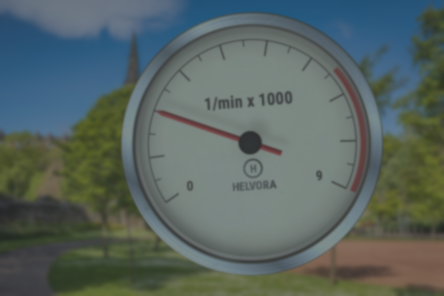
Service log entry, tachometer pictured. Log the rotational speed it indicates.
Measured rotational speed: 2000 rpm
